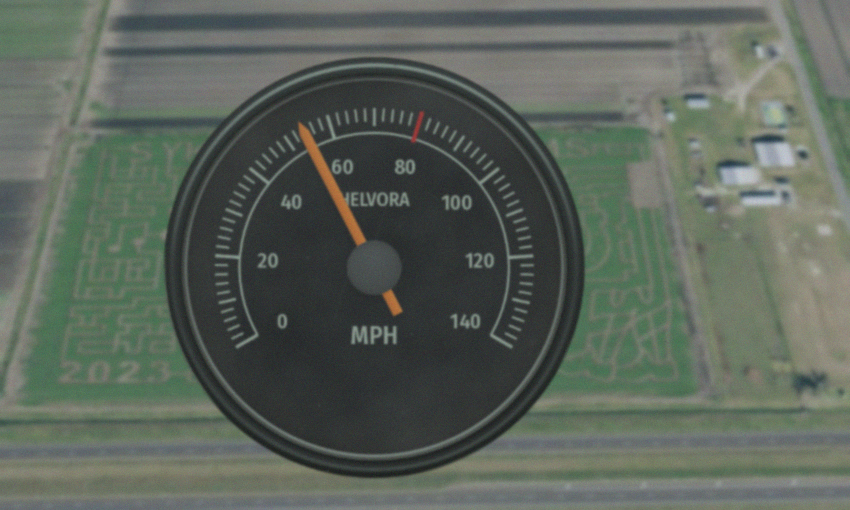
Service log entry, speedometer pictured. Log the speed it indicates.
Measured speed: 54 mph
